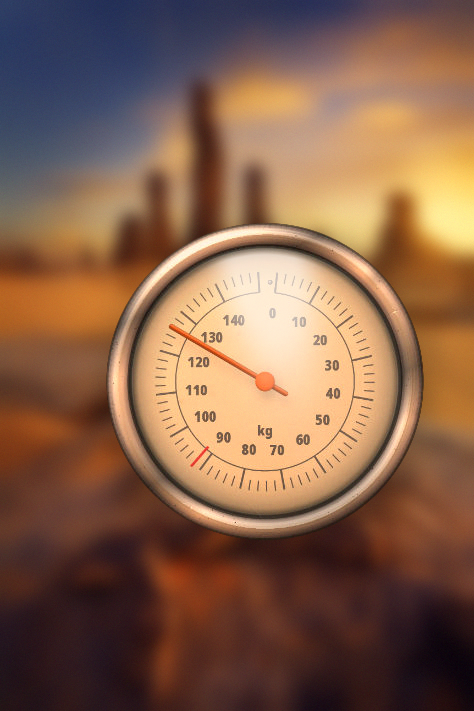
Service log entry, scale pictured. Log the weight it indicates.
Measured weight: 126 kg
